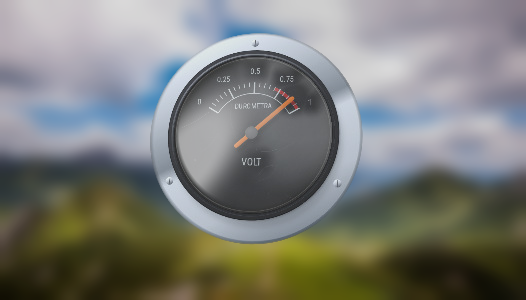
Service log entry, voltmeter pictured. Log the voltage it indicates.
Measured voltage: 0.9 V
